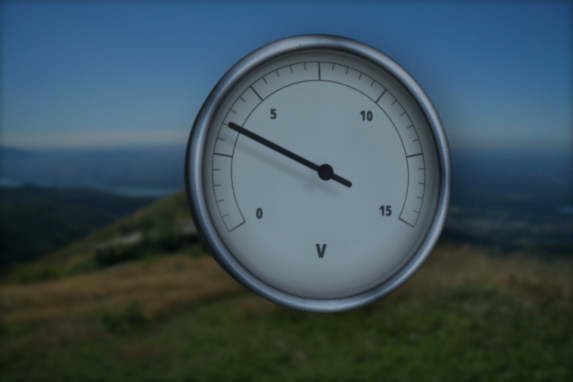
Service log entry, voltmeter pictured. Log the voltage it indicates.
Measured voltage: 3.5 V
